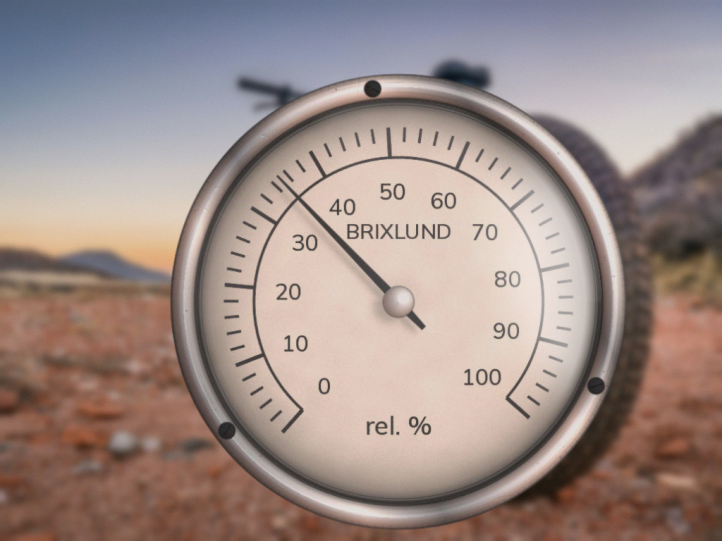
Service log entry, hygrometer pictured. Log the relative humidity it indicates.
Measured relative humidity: 35 %
